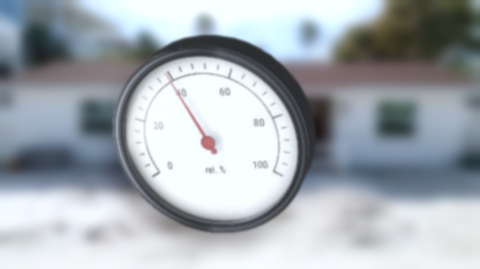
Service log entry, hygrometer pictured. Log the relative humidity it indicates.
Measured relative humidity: 40 %
